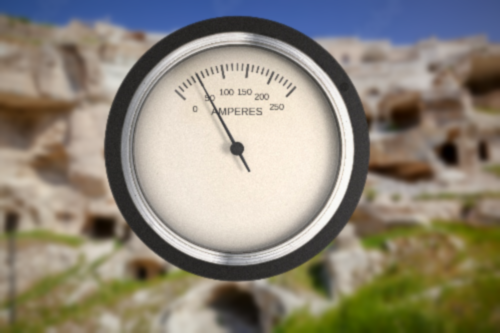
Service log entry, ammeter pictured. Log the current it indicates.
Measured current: 50 A
